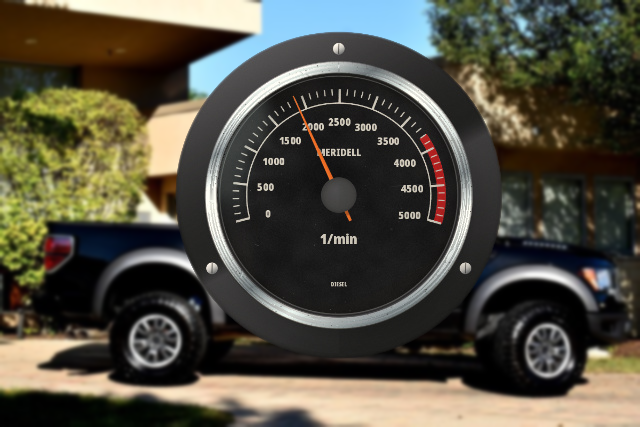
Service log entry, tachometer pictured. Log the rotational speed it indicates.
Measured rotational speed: 1900 rpm
